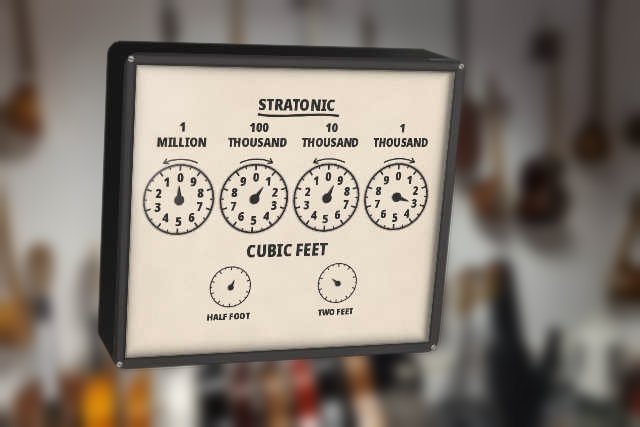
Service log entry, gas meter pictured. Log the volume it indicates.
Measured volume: 9300 ft³
